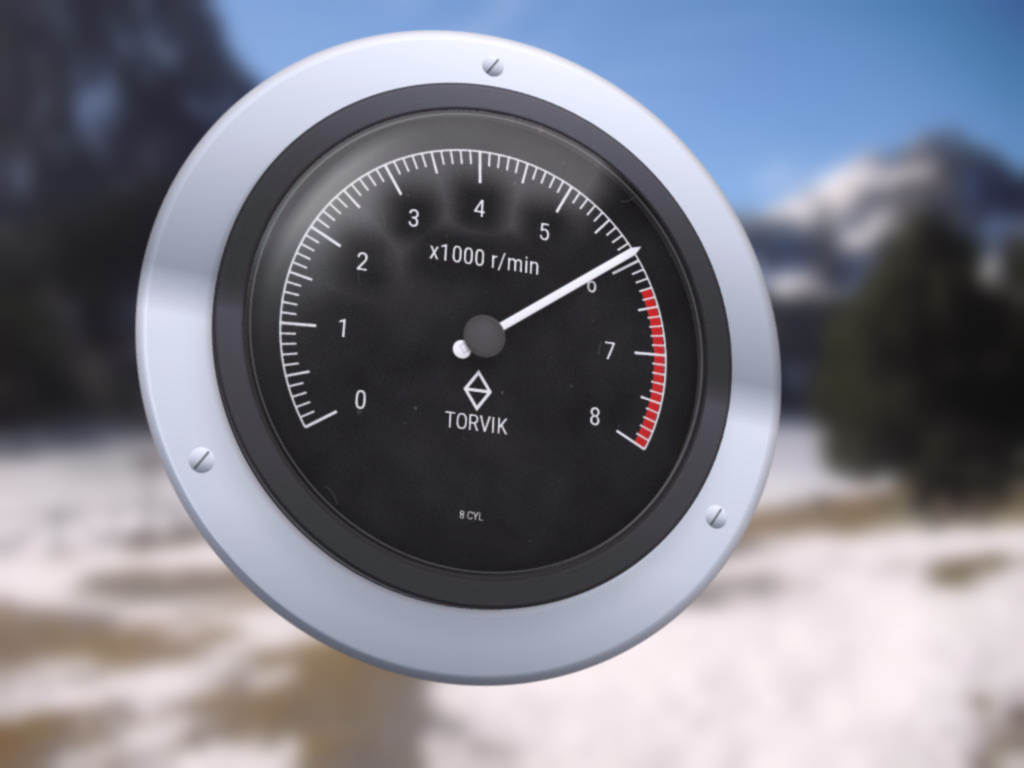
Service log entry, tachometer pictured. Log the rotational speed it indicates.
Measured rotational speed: 5900 rpm
